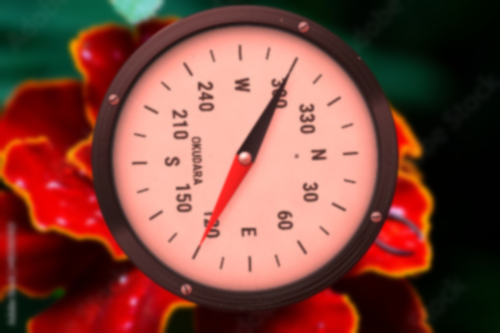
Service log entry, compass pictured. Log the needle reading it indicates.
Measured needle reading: 120 °
